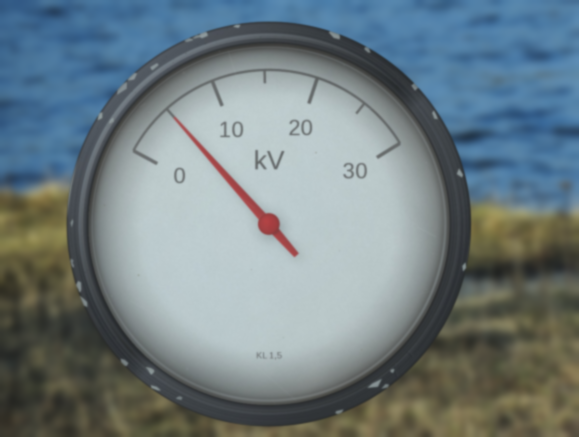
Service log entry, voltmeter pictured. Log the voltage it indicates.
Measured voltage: 5 kV
